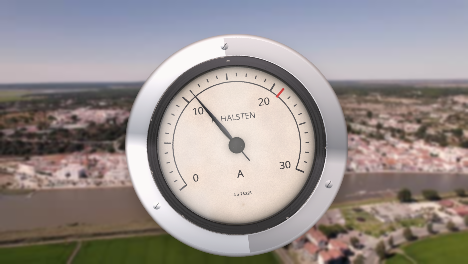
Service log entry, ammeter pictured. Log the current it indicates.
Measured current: 11 A
